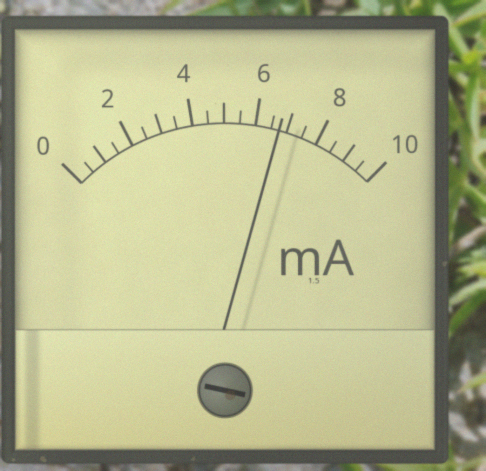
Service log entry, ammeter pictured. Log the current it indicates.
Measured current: 6.75 mA
